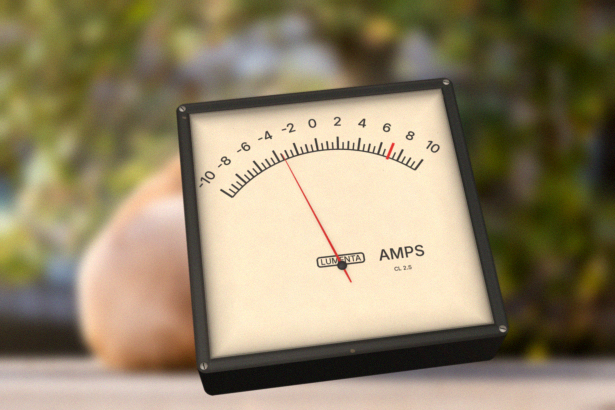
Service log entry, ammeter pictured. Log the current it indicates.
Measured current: -3.5 A
